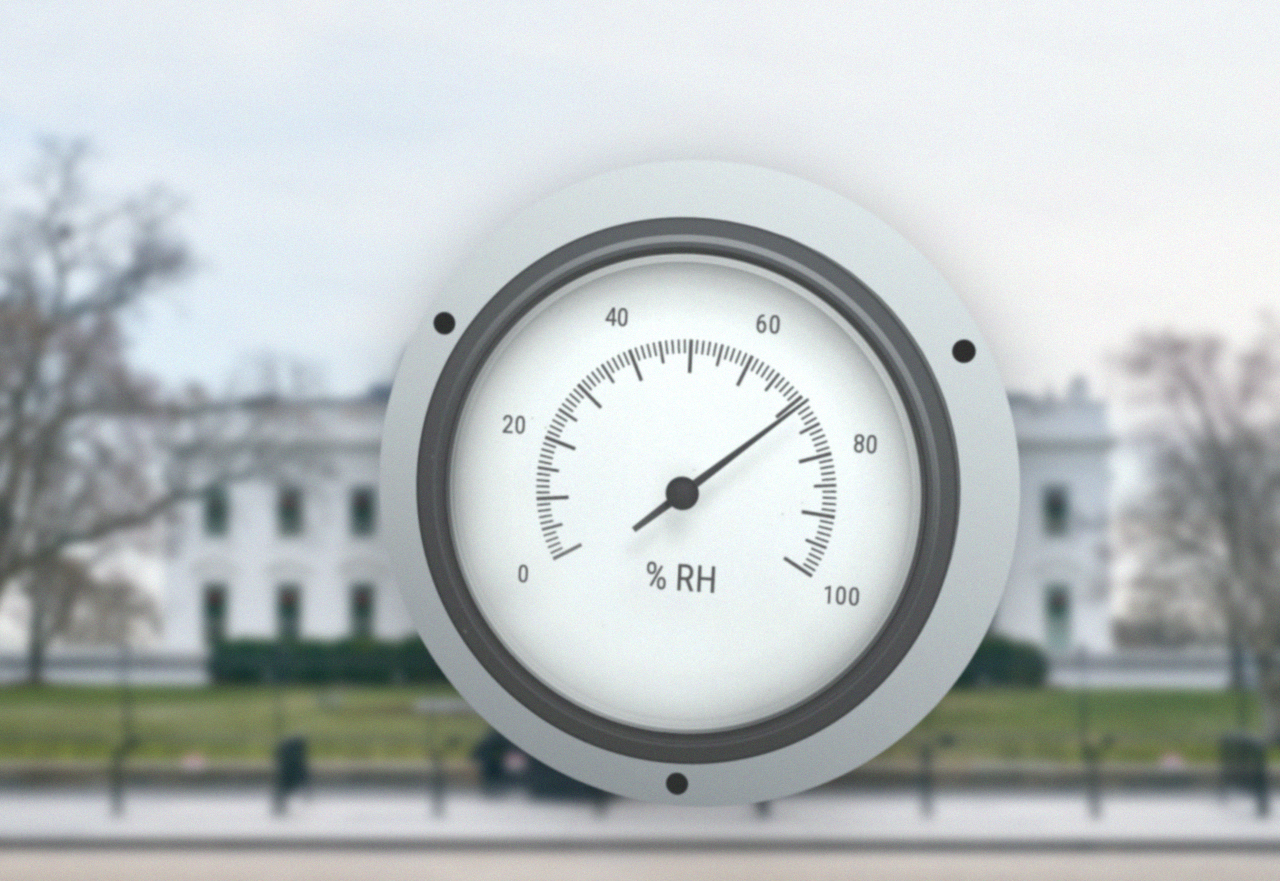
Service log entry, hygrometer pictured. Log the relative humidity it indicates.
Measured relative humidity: 71 %
